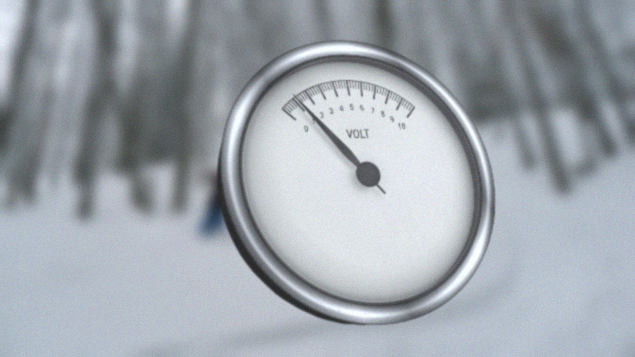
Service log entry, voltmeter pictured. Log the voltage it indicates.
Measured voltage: 1 V
